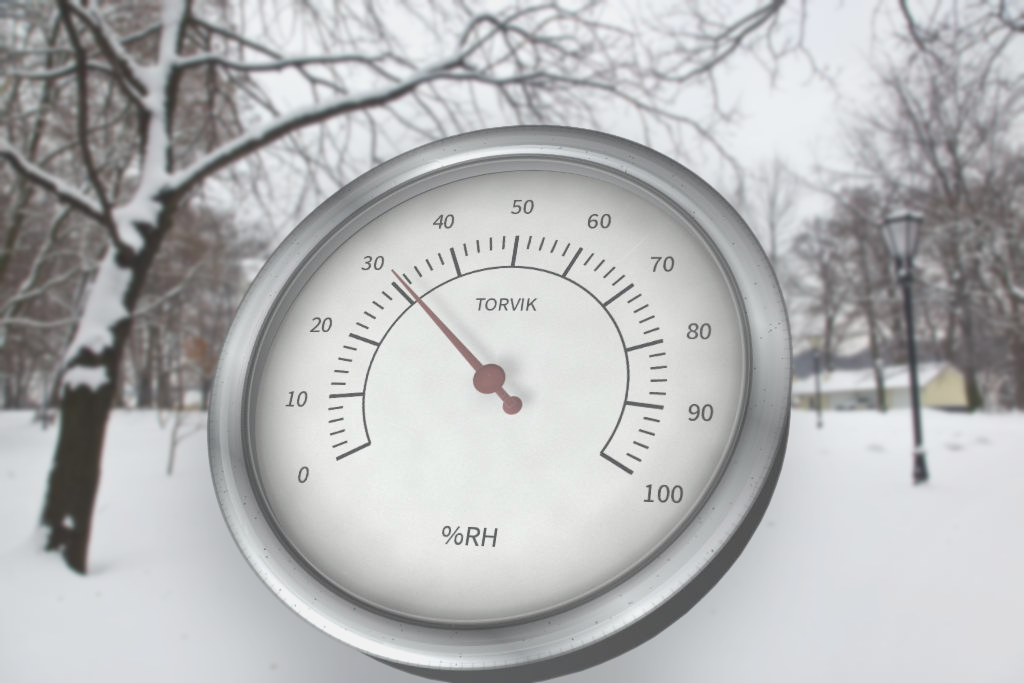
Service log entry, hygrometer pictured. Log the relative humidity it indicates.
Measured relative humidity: 31 %
